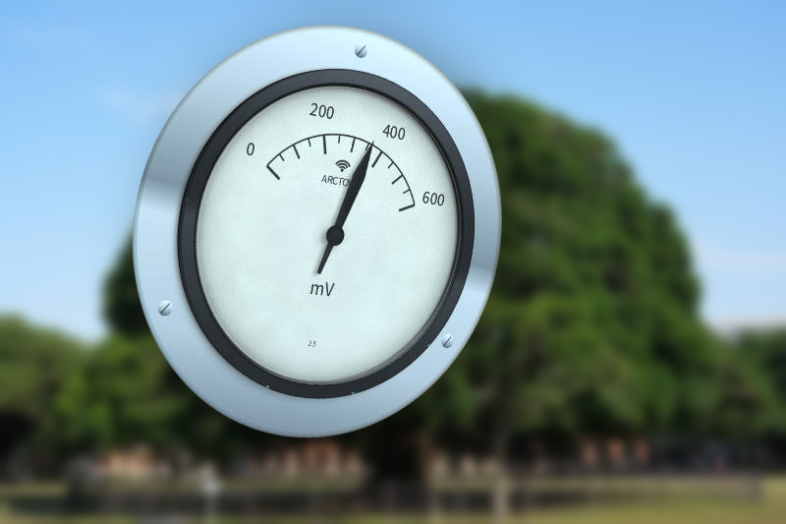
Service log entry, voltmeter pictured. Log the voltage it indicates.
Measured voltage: 350 mV
